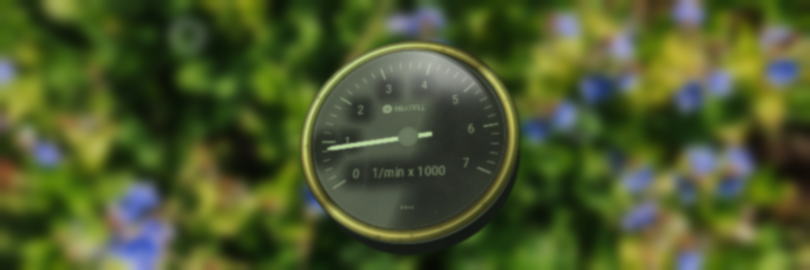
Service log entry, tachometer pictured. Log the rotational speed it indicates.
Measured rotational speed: 800 rpm
